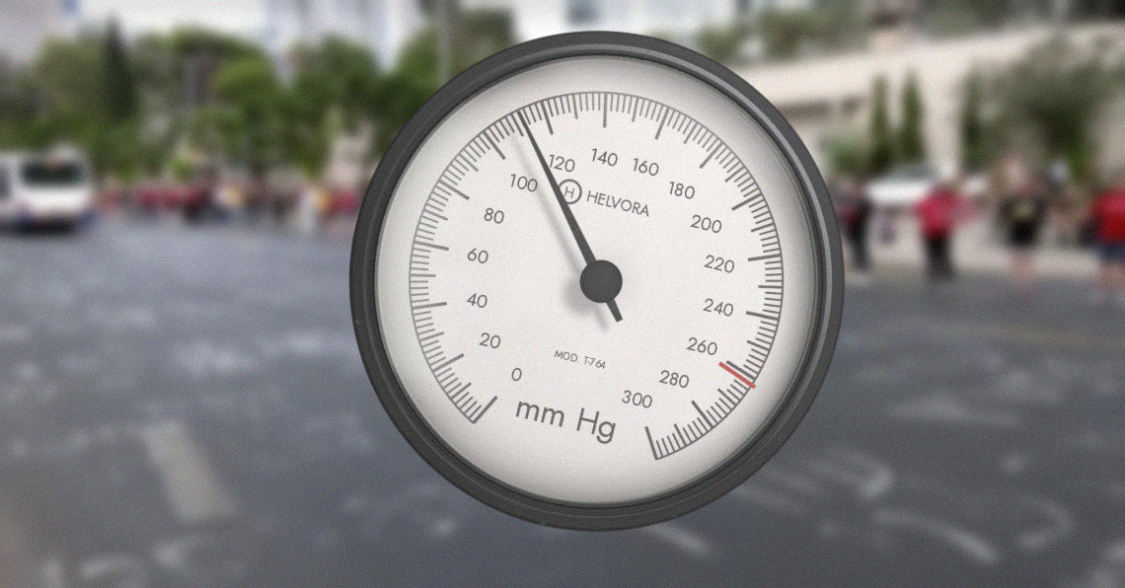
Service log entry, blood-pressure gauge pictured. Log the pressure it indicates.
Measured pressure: 112 mmHg
